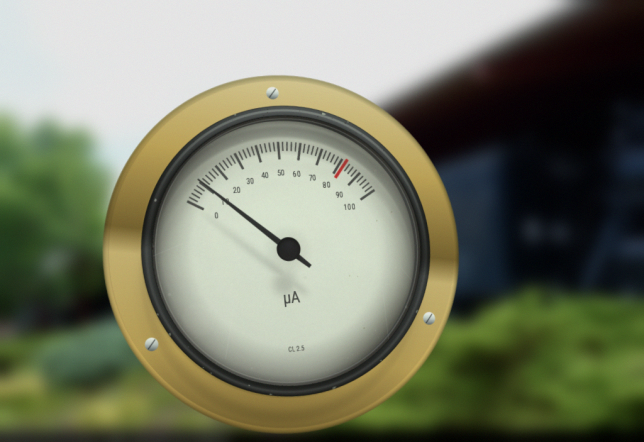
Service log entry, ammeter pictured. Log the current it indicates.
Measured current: 10 µA
